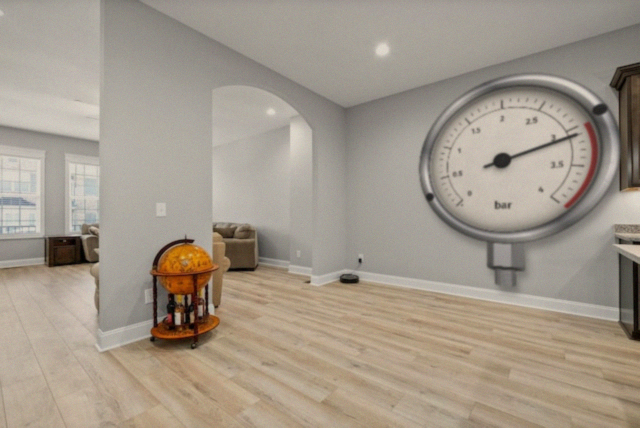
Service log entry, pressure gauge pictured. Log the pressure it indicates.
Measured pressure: 3.1 bar
